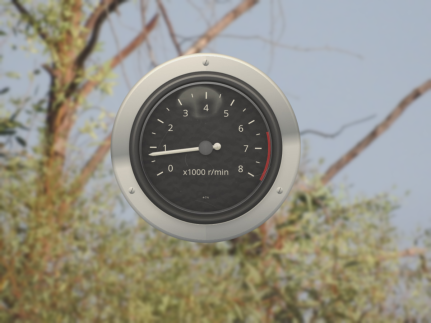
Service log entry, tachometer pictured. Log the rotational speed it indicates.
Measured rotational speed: 750 rpm
